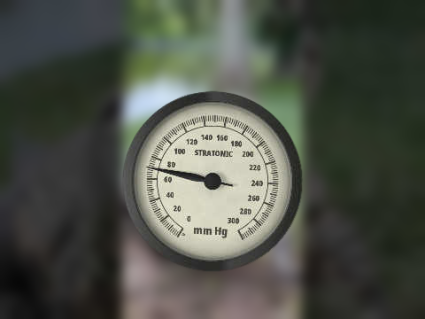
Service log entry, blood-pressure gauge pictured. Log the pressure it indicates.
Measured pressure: 70 mmHg
